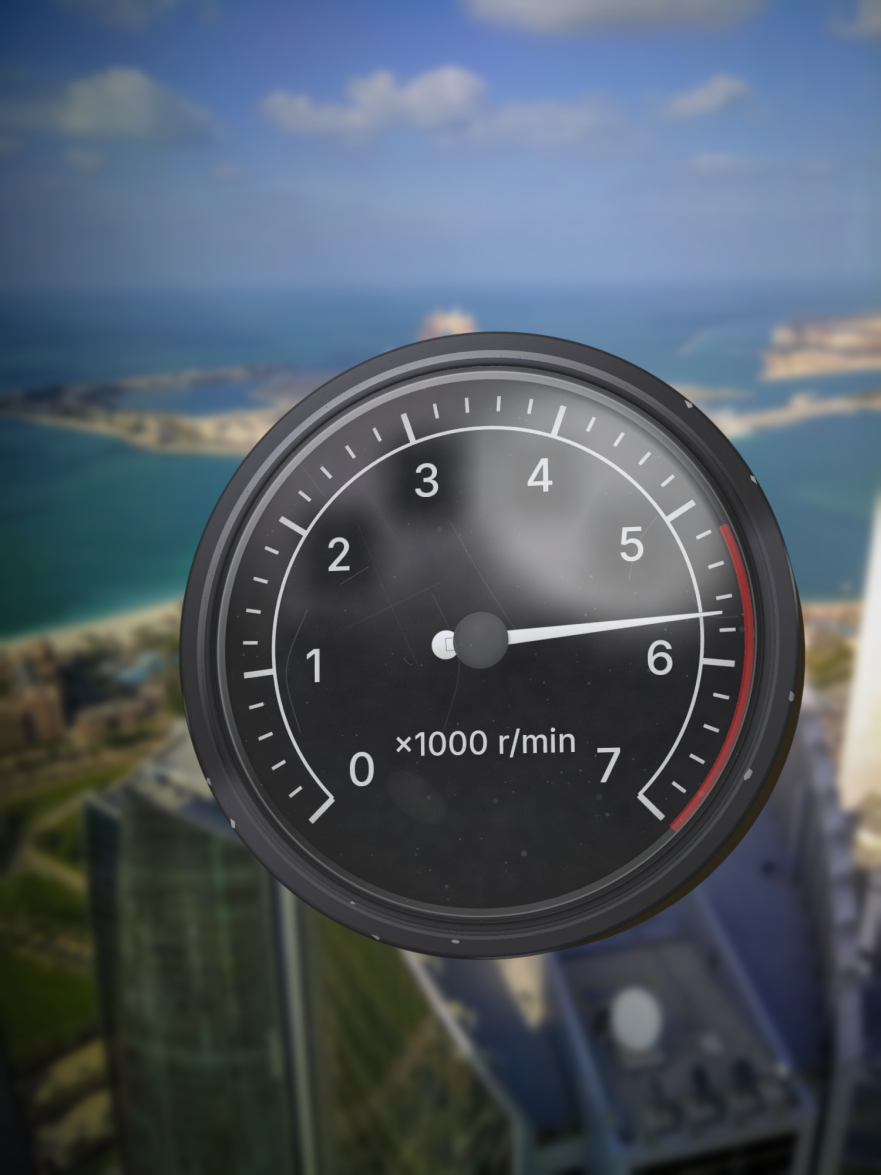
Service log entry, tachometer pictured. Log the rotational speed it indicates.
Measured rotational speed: 5700 rpm
